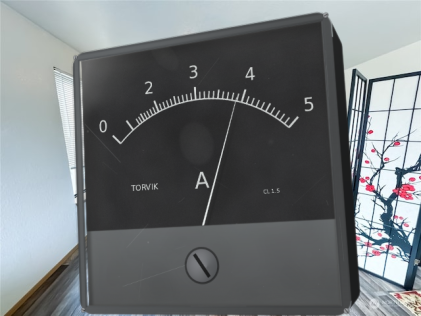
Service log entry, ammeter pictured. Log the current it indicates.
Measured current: 3.9 A
